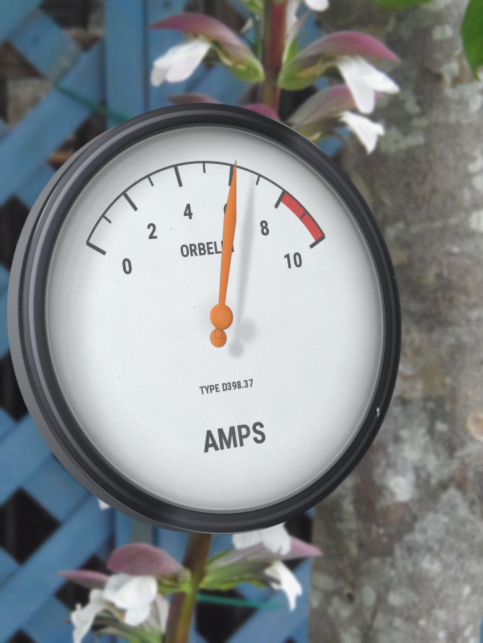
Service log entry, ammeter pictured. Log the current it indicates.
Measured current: 6 A
